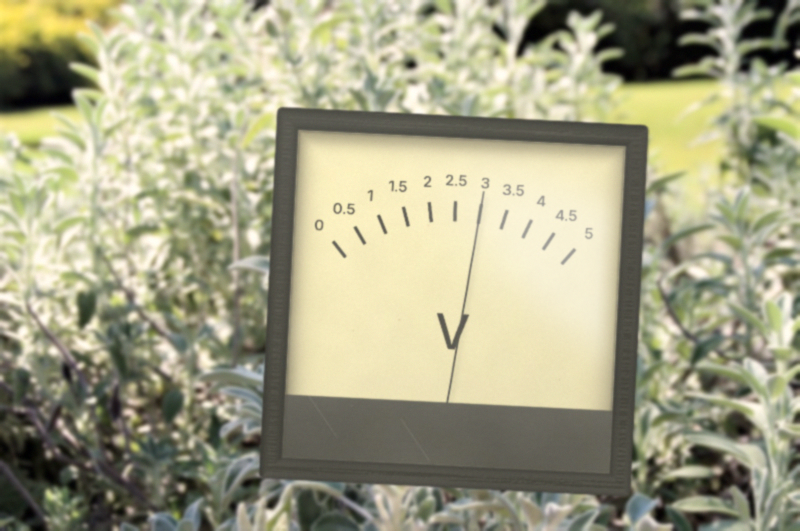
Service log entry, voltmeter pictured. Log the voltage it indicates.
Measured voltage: 3 V
